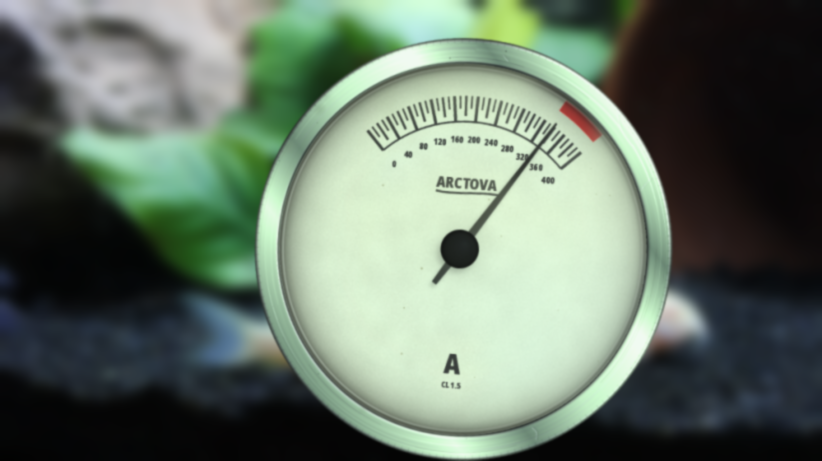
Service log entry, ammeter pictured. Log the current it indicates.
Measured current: 340 A
